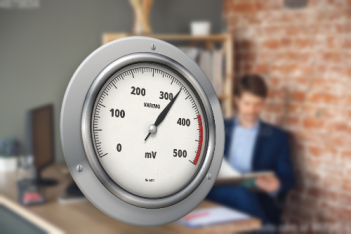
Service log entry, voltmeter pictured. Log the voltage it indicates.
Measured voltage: 325 mV
